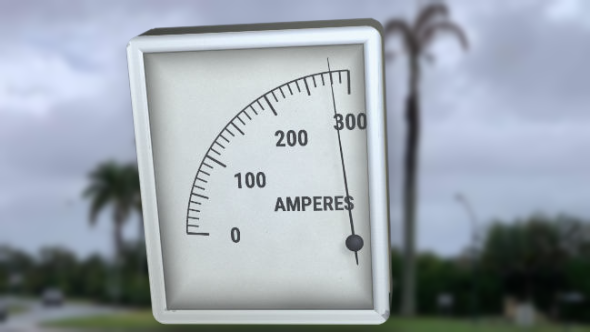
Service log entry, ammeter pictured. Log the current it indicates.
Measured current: 280 A
